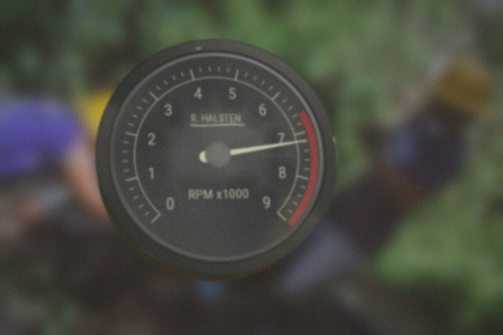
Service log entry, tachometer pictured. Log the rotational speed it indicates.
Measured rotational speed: 7200 rpm
